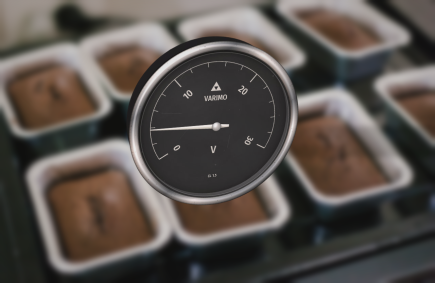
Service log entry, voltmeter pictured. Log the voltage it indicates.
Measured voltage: 4 V
